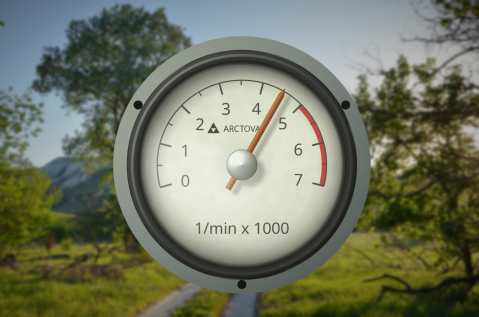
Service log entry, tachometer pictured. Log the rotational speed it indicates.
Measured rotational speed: 4500 rpm
